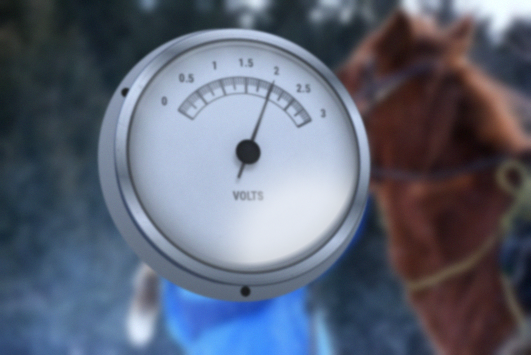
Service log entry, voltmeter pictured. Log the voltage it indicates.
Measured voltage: 2 V
